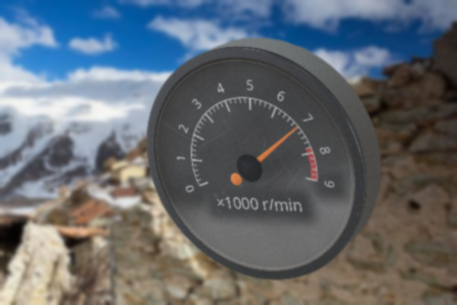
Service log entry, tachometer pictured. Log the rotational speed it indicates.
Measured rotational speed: 7000 rpm
